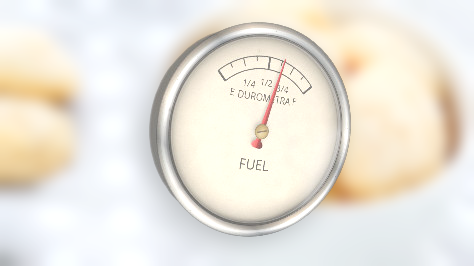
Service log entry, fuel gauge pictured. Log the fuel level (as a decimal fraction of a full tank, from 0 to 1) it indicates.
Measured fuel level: 0.625
